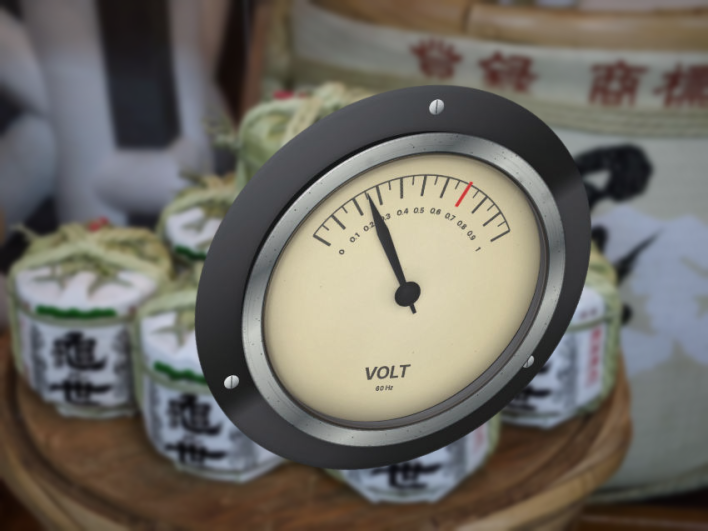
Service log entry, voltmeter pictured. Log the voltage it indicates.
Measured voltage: 0.25 V
